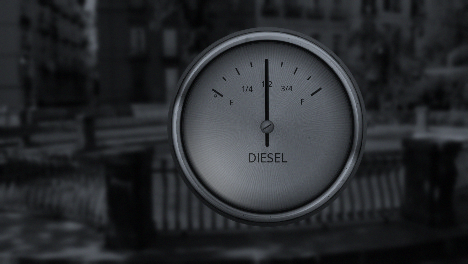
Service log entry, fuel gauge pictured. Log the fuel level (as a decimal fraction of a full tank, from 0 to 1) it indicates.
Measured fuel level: 0.5
